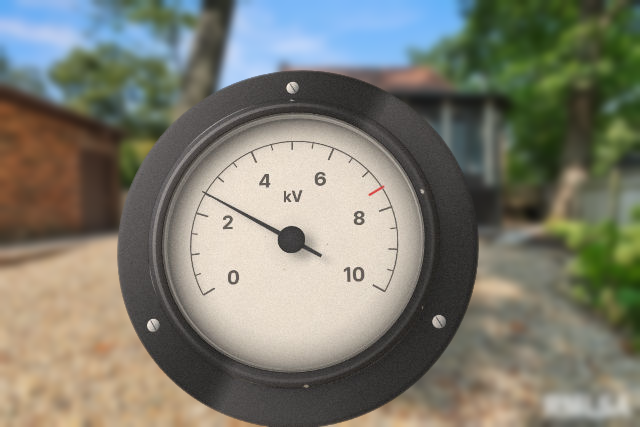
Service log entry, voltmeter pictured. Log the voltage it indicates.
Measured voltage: 2.5 kV
